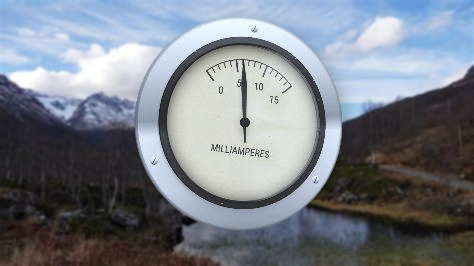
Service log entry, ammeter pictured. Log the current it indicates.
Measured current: 6 mA
